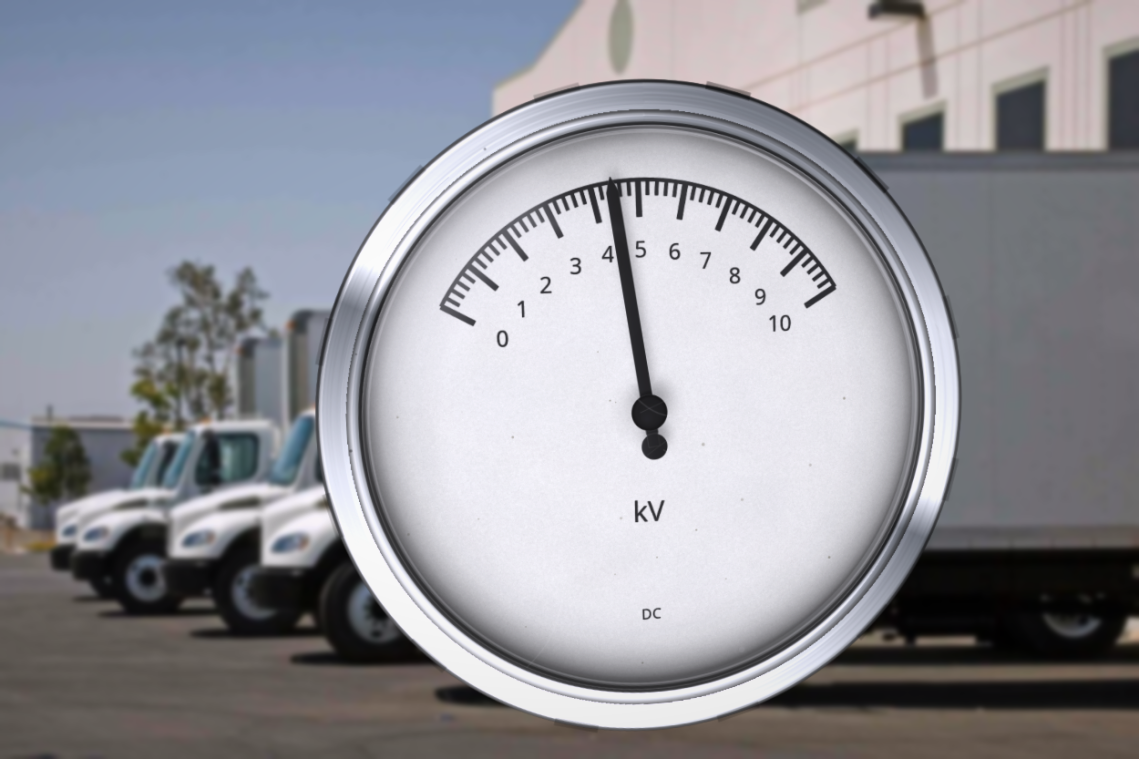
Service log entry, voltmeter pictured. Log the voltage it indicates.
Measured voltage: 4.4 kV
